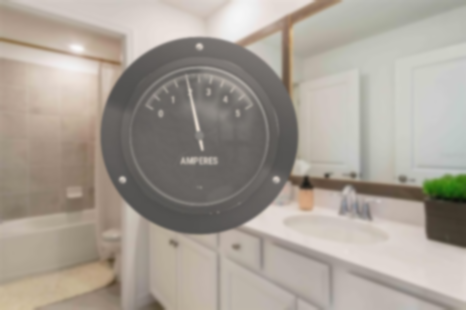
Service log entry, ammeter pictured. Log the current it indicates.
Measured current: 2 A
